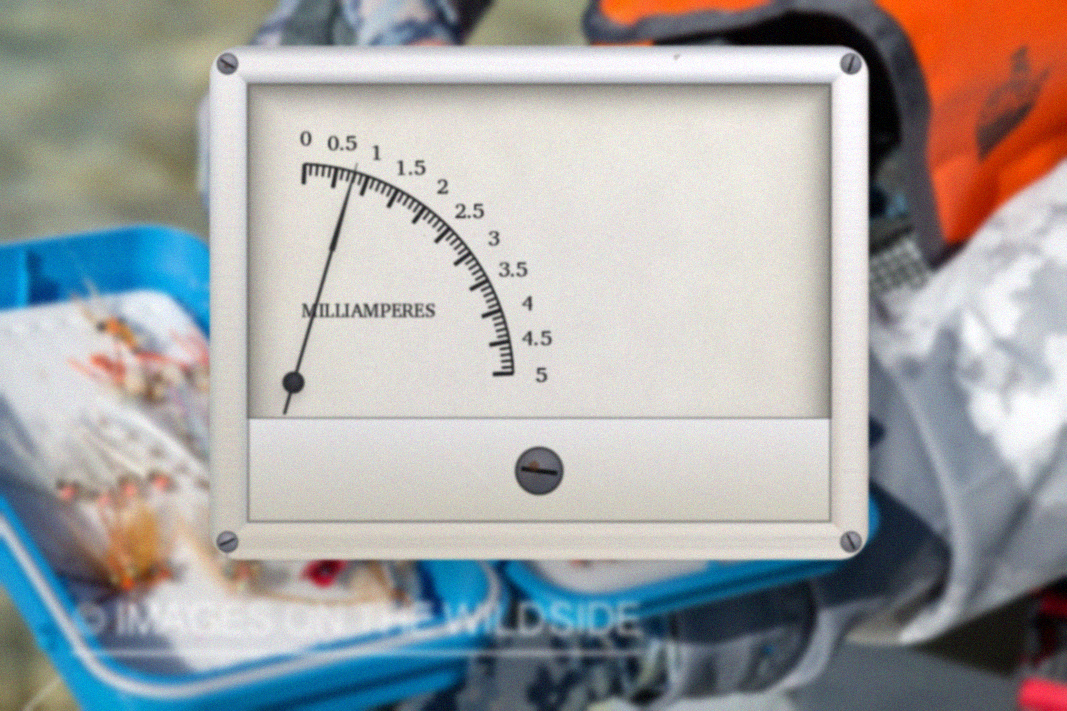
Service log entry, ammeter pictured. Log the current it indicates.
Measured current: 0.8 mA
